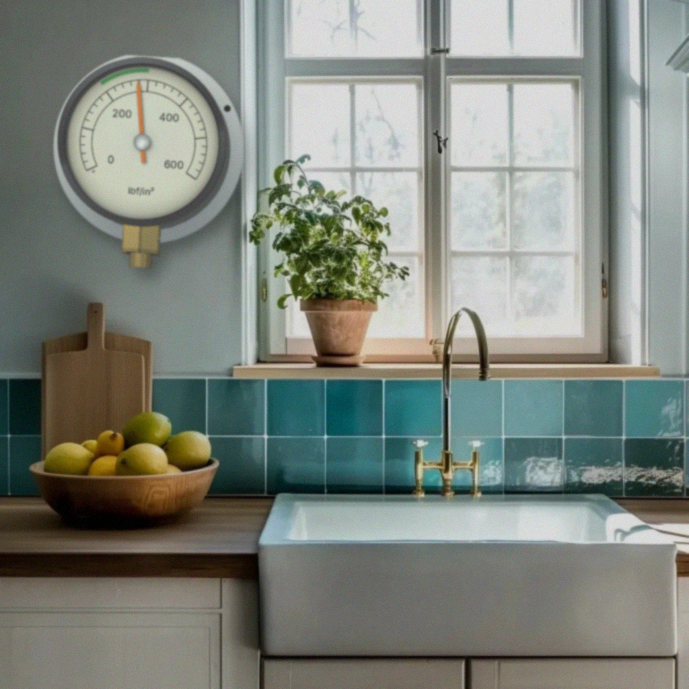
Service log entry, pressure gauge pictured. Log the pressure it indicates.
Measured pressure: 280 psi
